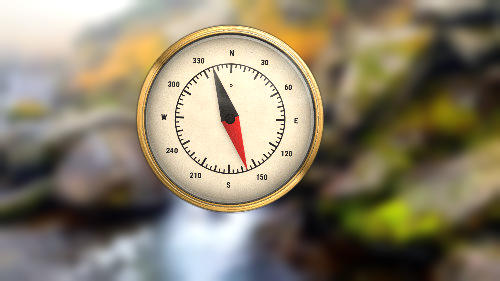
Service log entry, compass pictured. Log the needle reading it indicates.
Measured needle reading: 160 °
